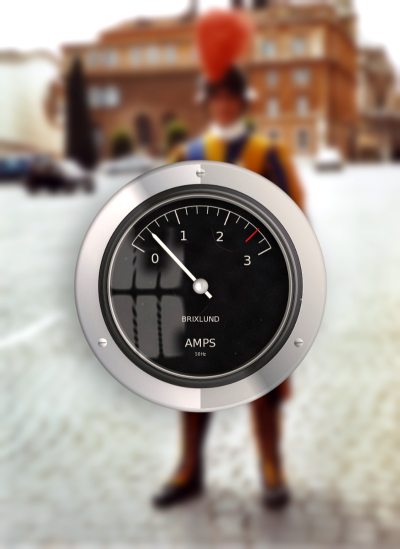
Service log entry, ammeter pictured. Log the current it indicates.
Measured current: 0.4 A
